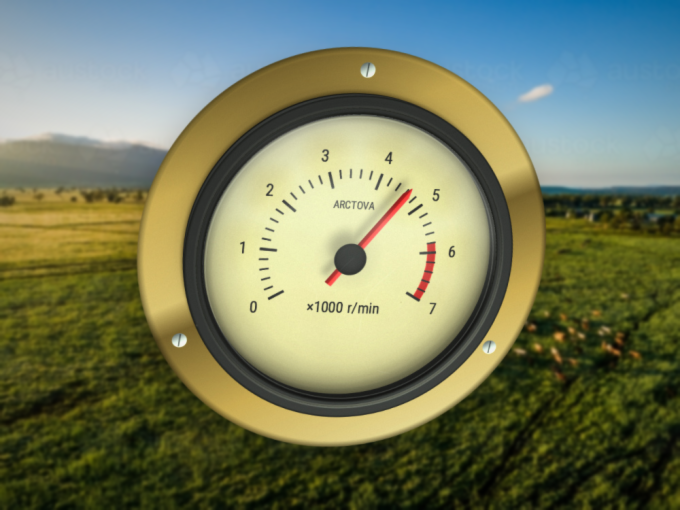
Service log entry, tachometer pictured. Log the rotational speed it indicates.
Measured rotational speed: 4600 rpm
